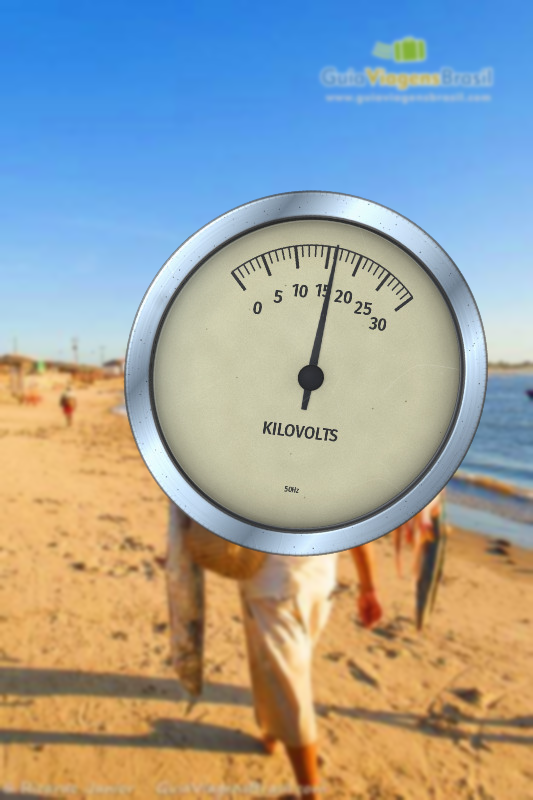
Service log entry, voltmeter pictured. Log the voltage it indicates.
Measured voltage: 16 kV
